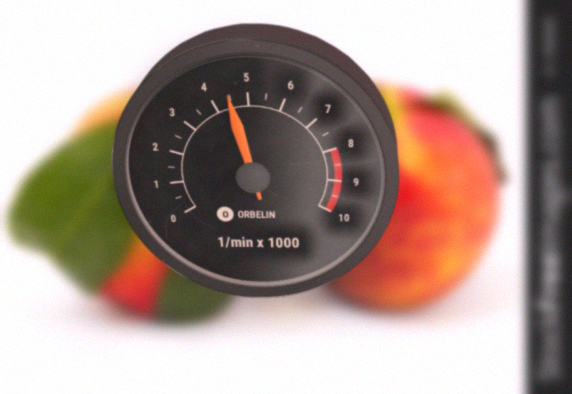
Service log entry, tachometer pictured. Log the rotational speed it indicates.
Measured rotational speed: 4500 rpm
